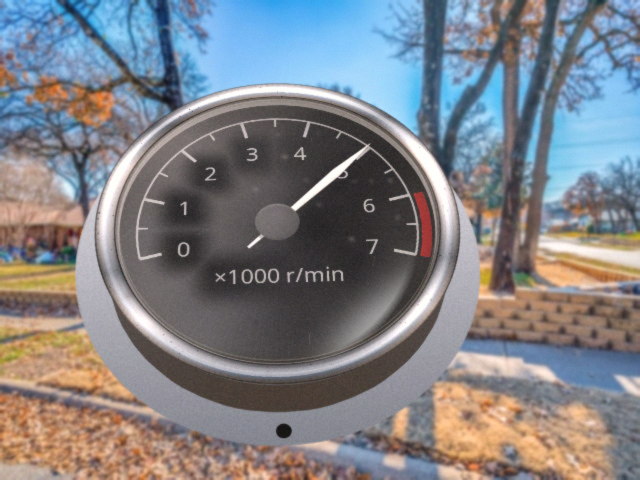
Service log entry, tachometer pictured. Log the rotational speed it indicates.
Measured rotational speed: 5000 rpm
